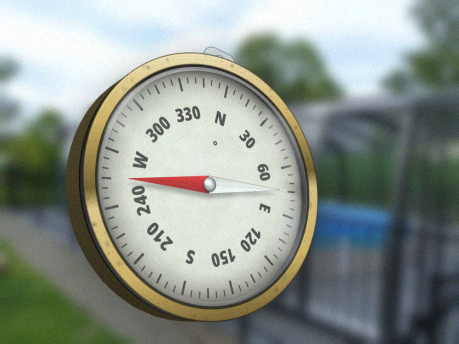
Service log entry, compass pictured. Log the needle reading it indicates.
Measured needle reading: 255 °
